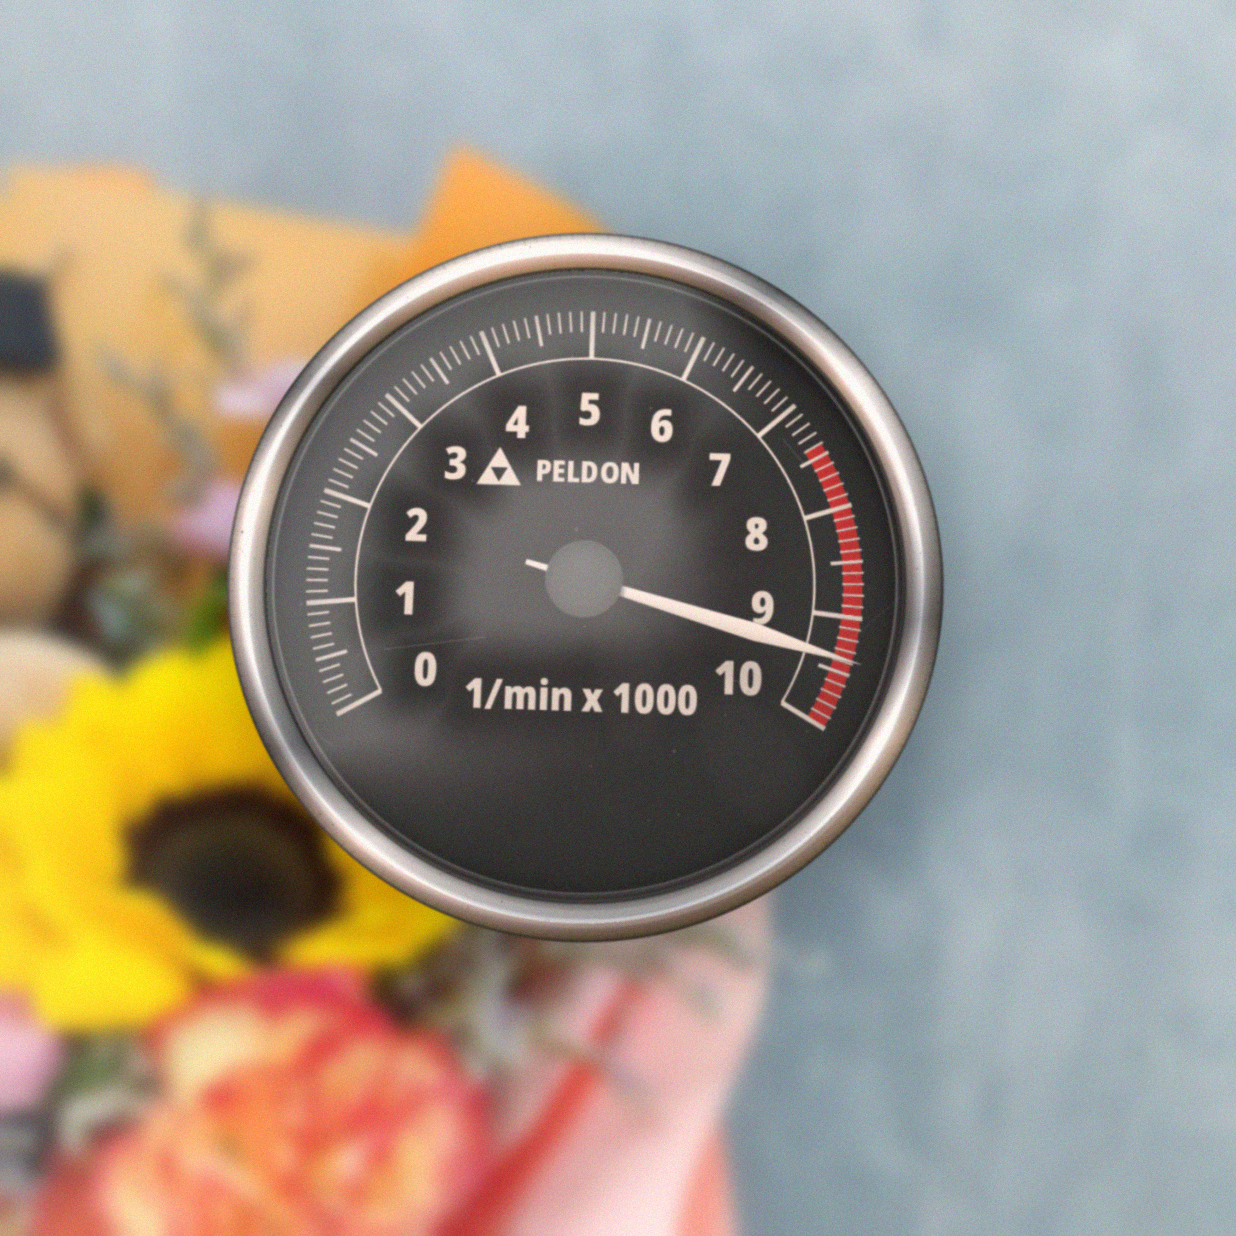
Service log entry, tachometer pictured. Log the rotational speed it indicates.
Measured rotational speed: 9400 rpm
